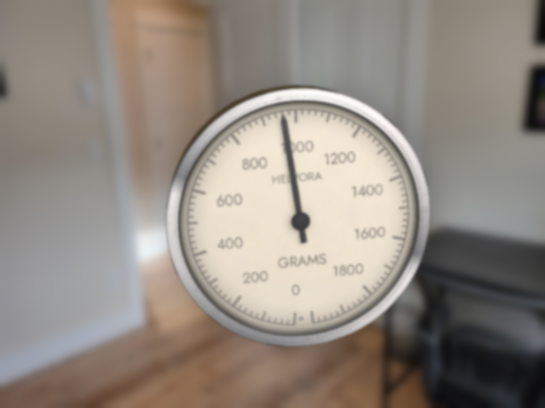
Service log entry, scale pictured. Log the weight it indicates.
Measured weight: 960 g
